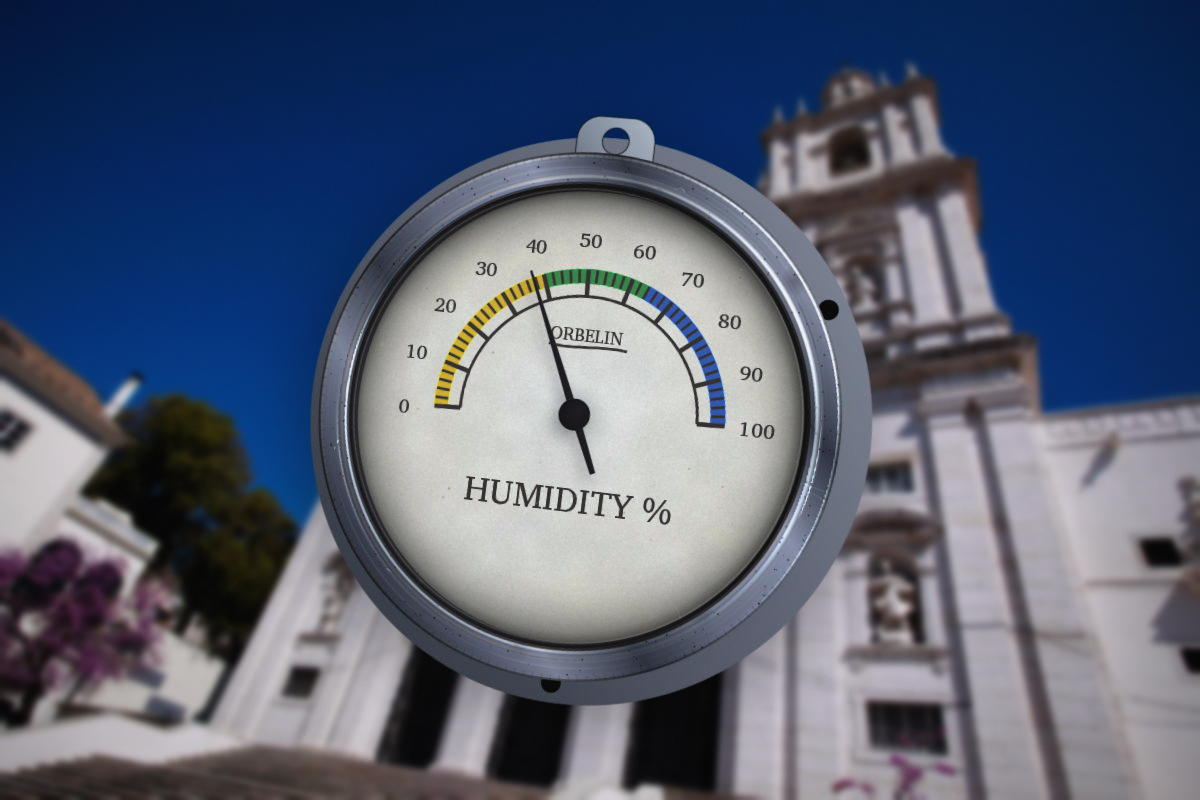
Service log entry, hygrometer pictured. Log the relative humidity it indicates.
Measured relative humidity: 38 %
